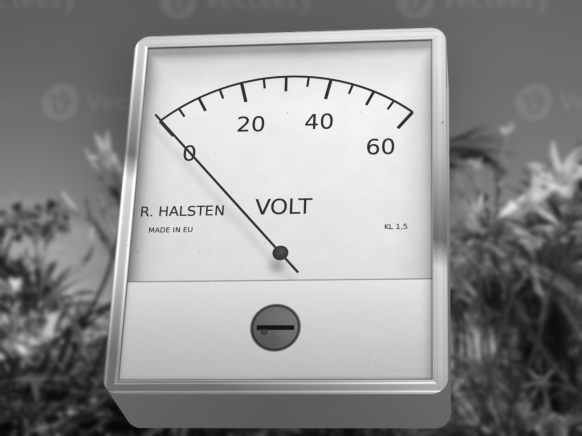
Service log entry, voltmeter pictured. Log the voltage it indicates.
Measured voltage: 0 V
